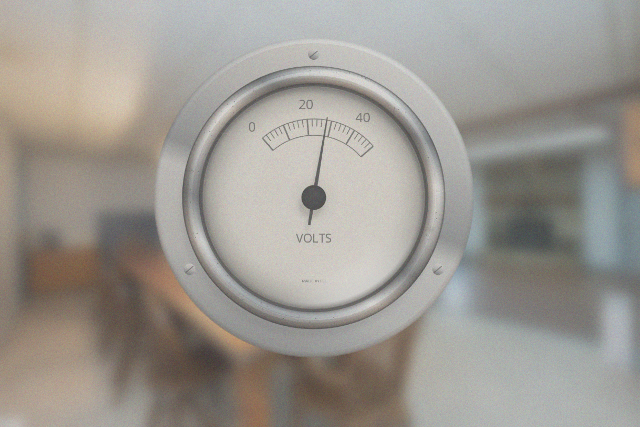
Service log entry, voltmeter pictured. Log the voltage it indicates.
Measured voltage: 28 V
